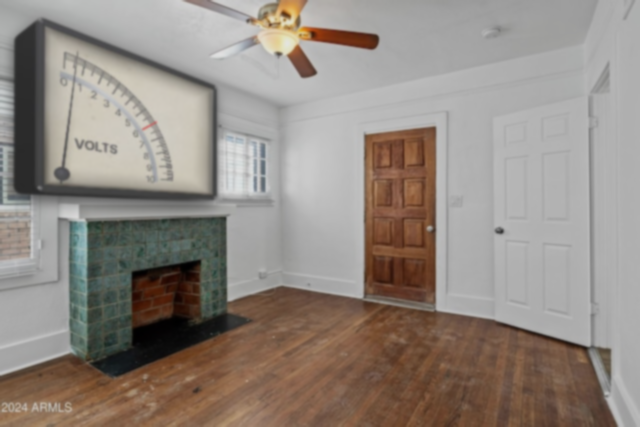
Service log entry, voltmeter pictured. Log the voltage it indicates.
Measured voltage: 0.5 V
